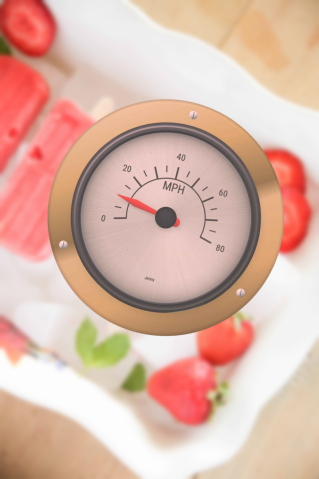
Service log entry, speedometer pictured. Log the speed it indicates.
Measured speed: 10 mph
